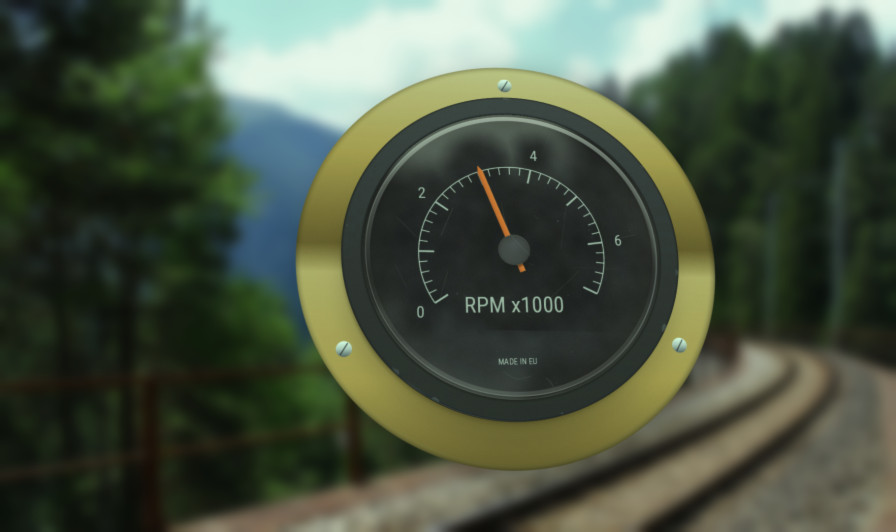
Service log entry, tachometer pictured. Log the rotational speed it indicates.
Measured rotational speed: 3000 rpm
